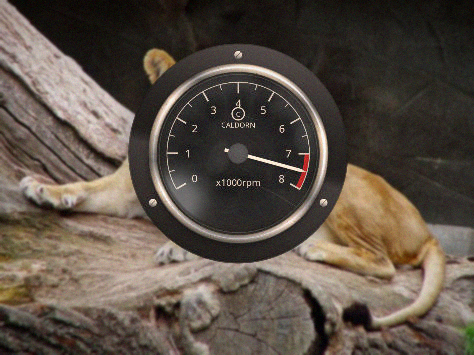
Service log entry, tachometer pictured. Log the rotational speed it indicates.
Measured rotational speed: 7500 rpm
